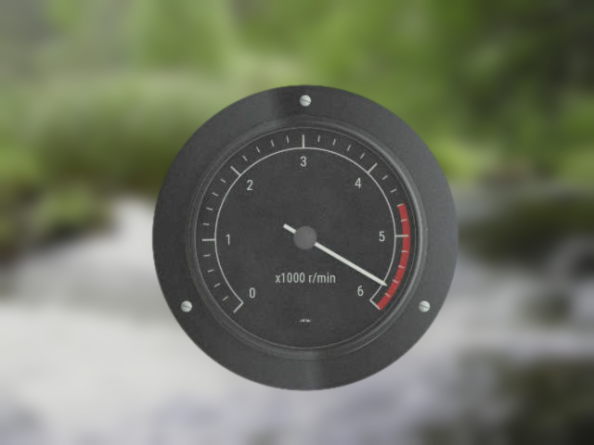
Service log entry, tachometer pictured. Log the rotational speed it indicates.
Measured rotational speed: 5700 rpm
